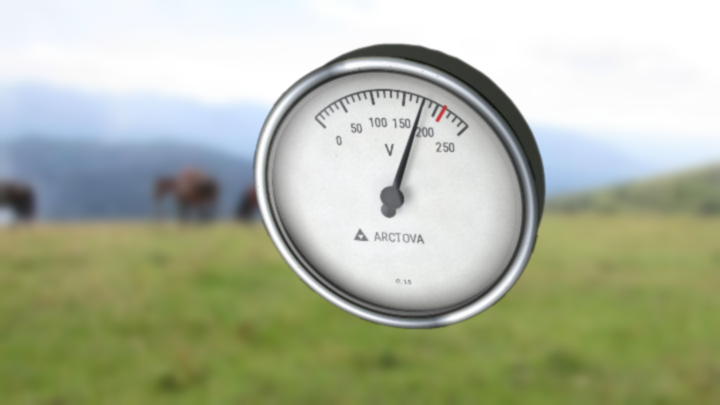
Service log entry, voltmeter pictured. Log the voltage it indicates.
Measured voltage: 180 V
